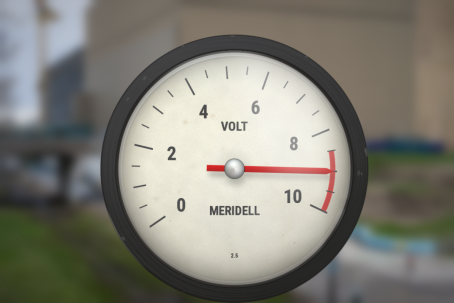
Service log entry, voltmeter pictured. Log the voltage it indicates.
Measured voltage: 9 V
